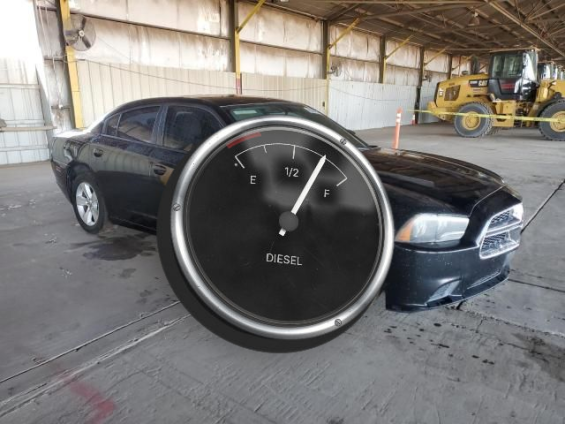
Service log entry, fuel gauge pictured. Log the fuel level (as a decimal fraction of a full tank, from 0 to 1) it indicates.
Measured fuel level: 0.75
